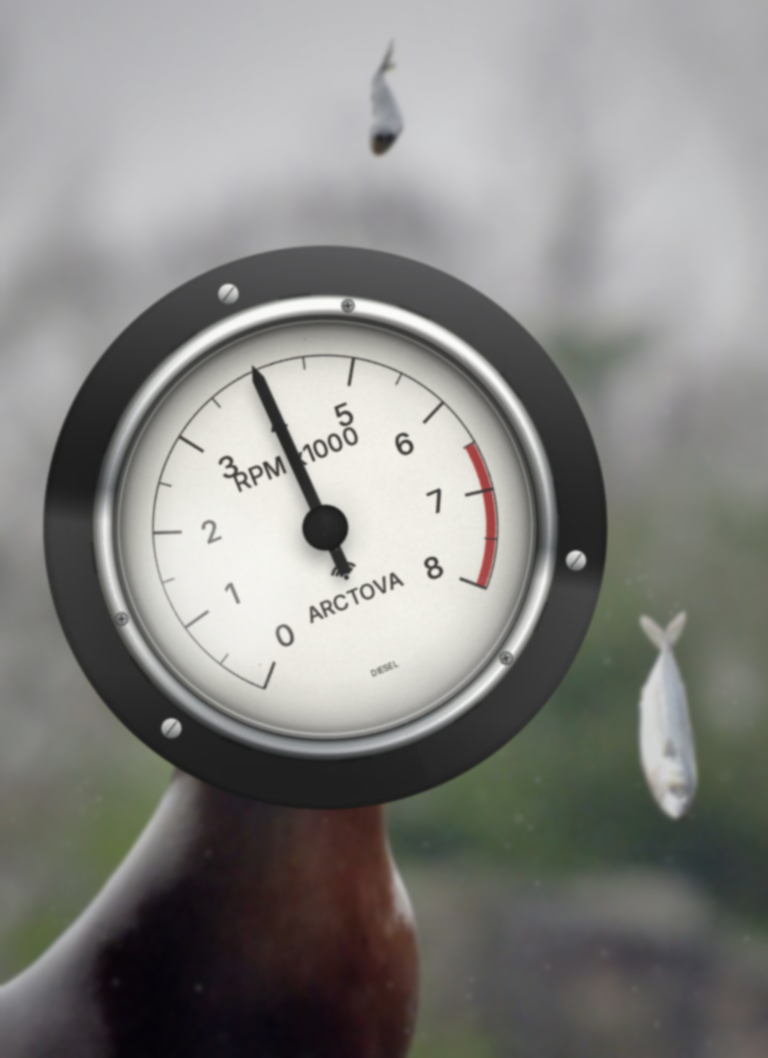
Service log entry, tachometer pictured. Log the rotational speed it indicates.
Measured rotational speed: 4000 rpm
